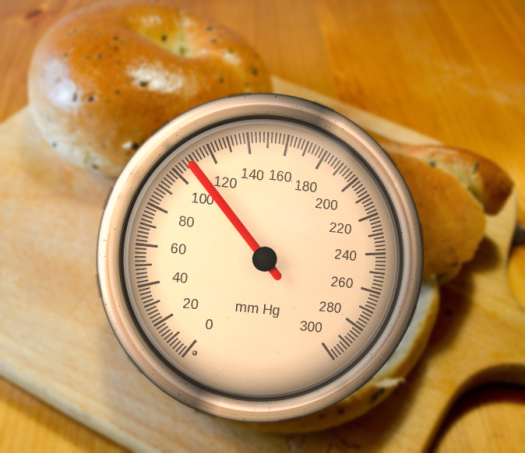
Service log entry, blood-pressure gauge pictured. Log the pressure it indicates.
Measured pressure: 108 mmHg
